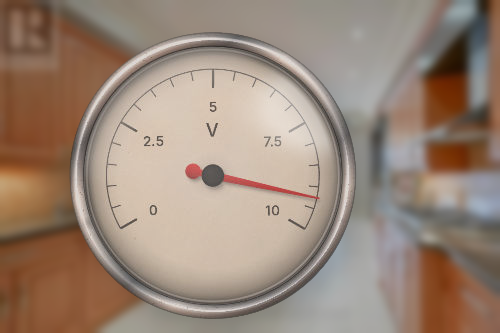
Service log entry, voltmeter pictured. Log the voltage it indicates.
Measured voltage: 9.25 V
